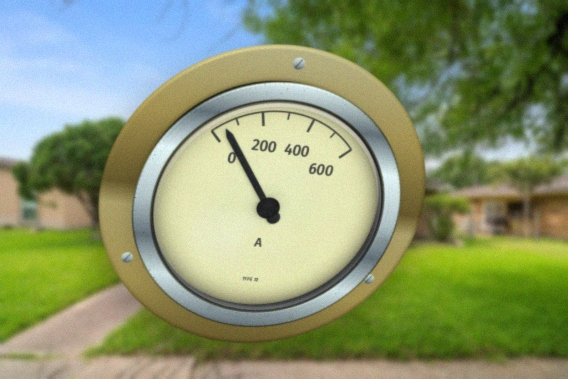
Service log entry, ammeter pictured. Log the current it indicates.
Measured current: 50 A
